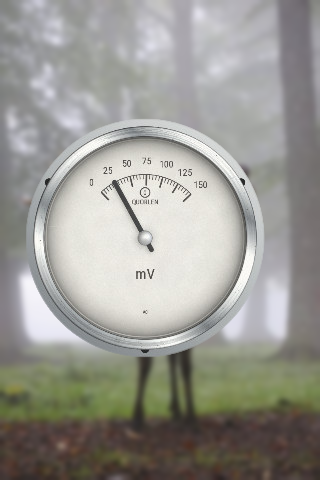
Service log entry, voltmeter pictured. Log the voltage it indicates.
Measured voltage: 25 mV
